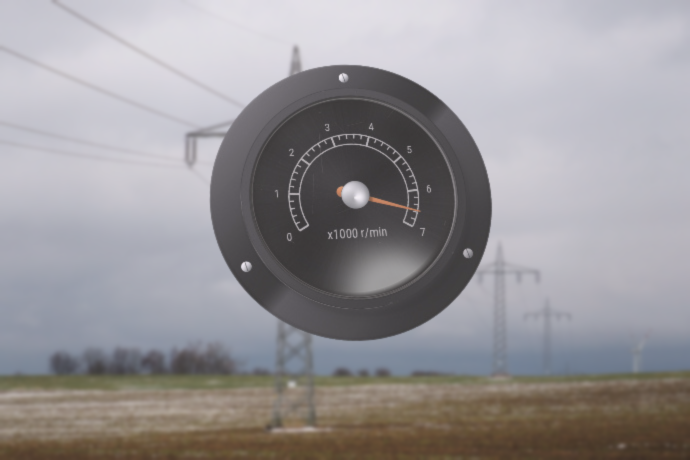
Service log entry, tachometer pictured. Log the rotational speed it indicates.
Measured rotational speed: 6600 rpm
